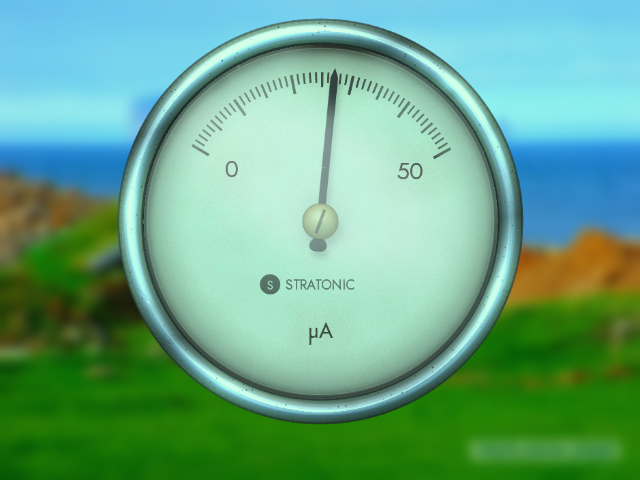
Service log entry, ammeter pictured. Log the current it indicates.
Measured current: 27 µA
